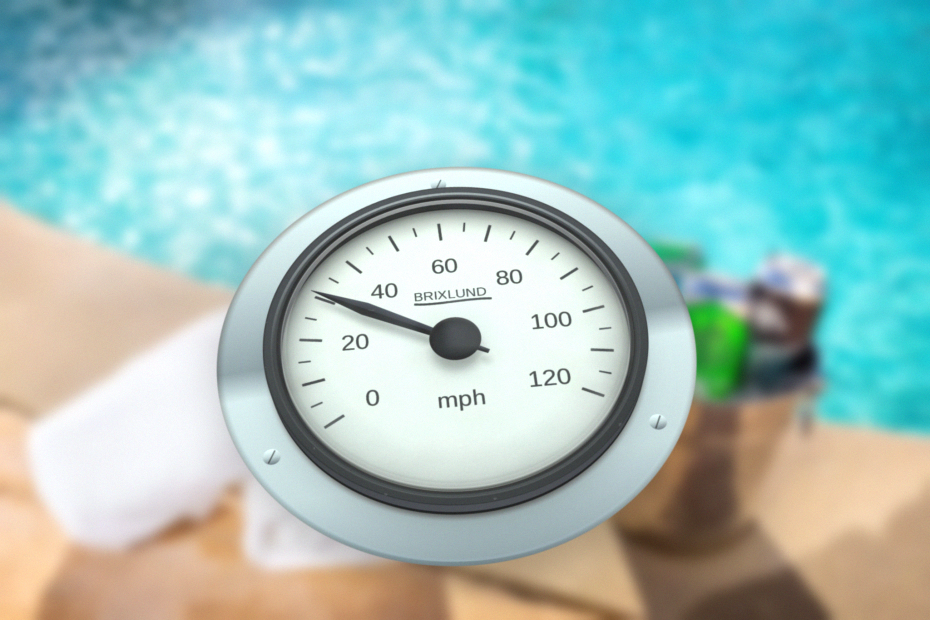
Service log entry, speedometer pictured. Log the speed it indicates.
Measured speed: 30 mph
